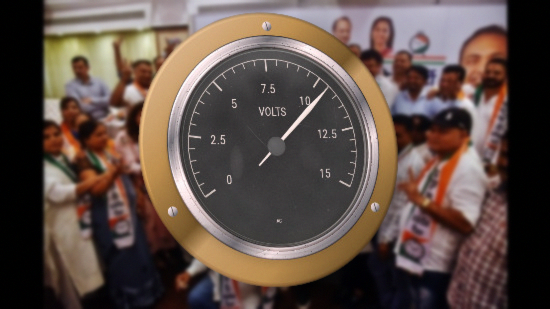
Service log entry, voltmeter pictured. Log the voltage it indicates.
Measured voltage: 10.5 V
